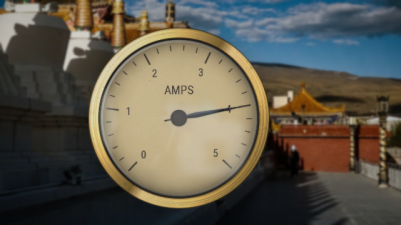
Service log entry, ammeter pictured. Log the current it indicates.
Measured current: 4 A
